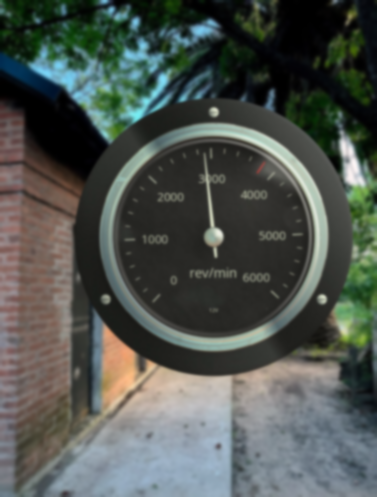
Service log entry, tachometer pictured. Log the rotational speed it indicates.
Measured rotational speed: 2900 rpm
